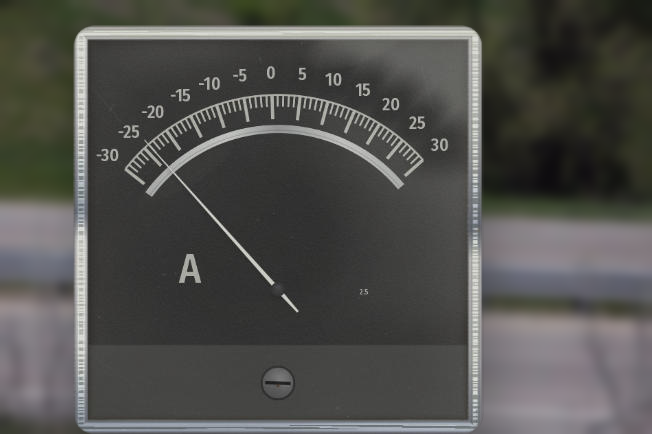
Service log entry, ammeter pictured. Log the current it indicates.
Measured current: -24 A
